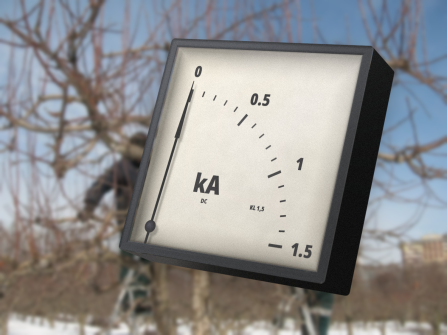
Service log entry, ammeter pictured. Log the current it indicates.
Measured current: 0 kA
